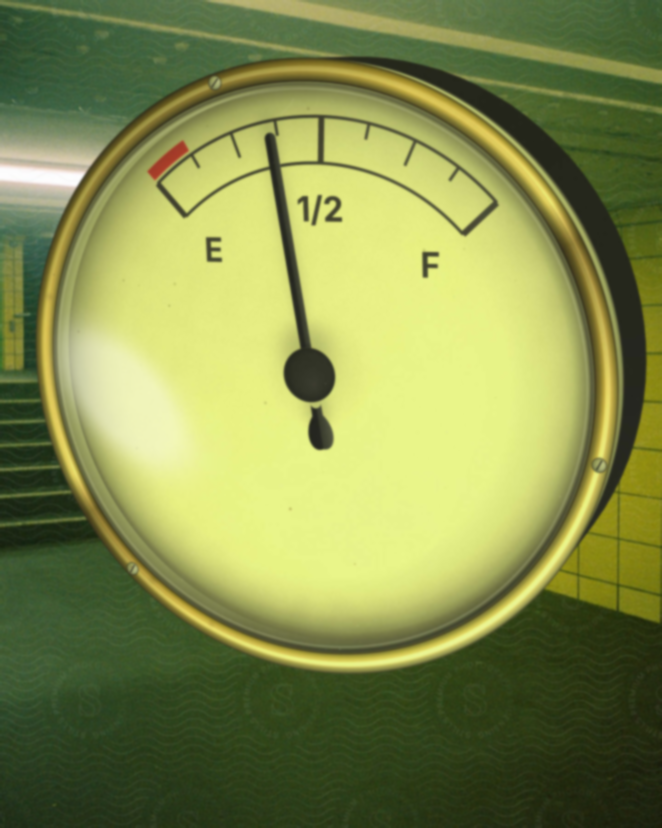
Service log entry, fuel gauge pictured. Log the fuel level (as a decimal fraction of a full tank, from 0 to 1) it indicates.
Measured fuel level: 0.375
